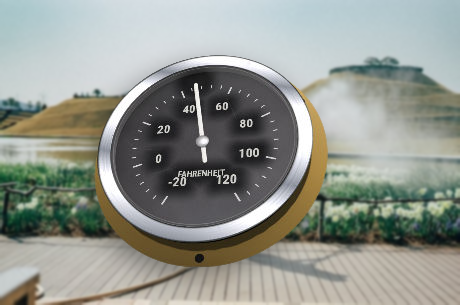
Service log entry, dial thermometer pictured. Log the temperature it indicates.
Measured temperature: 46 °F
